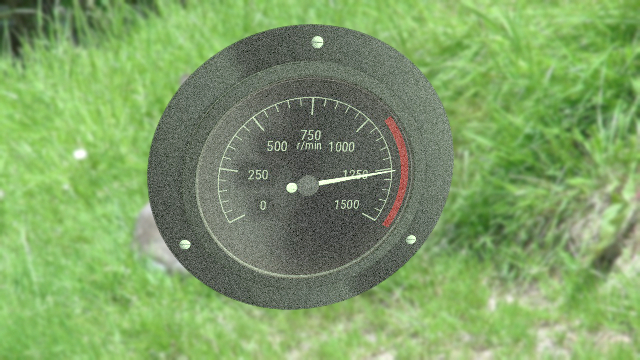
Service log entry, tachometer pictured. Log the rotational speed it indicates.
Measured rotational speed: 1250 rpm
